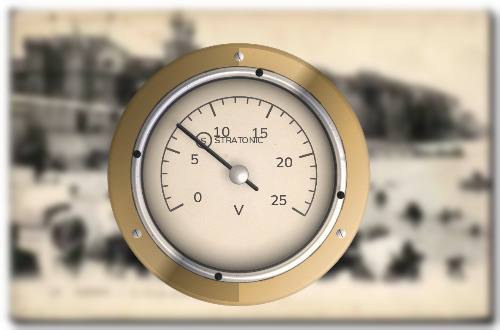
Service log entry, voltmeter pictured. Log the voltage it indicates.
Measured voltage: 7 V
